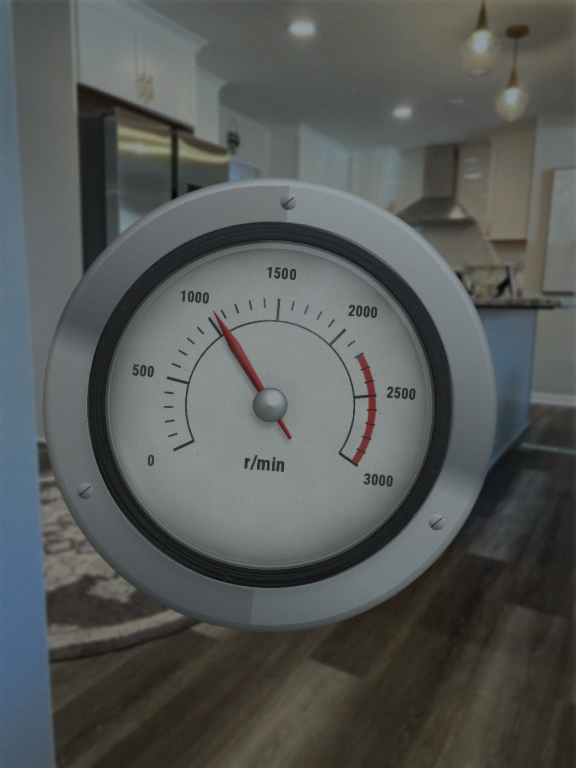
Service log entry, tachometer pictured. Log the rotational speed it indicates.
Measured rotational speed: 1050 rpm
